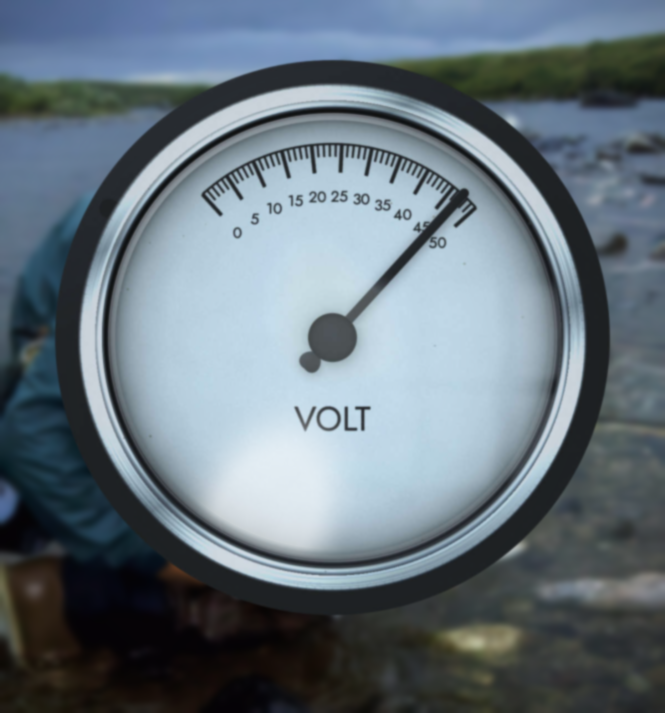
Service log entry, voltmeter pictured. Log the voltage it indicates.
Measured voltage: 47 V
